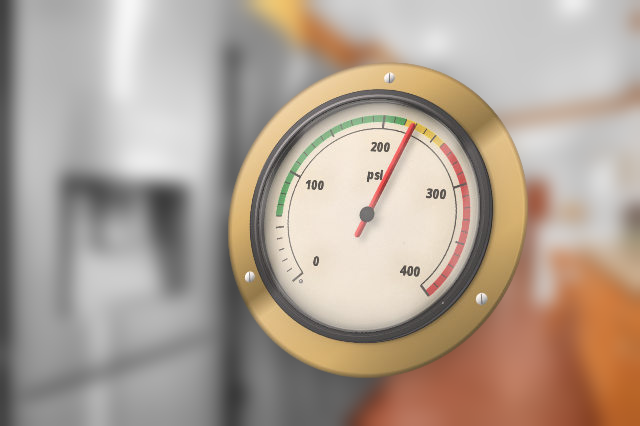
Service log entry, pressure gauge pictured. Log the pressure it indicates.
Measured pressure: 230 psi
